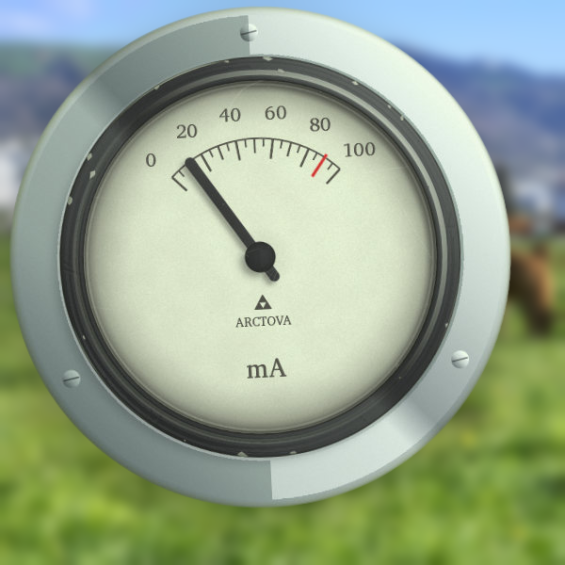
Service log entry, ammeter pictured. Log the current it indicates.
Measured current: 12.5 mA
